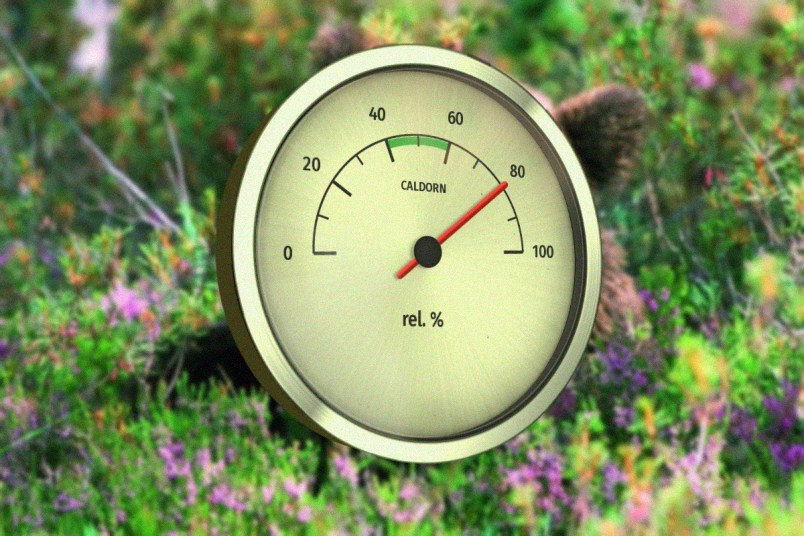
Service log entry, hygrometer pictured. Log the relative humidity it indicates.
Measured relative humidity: 80 %
